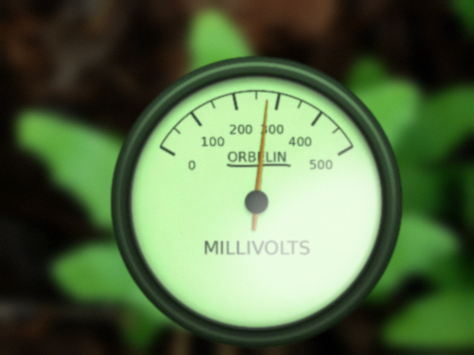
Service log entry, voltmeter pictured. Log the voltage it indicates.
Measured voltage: 275 mV
